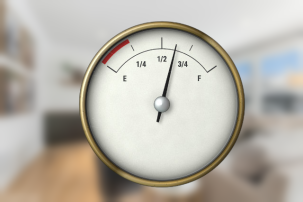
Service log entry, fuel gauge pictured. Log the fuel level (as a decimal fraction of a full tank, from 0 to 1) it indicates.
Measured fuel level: 0.625
